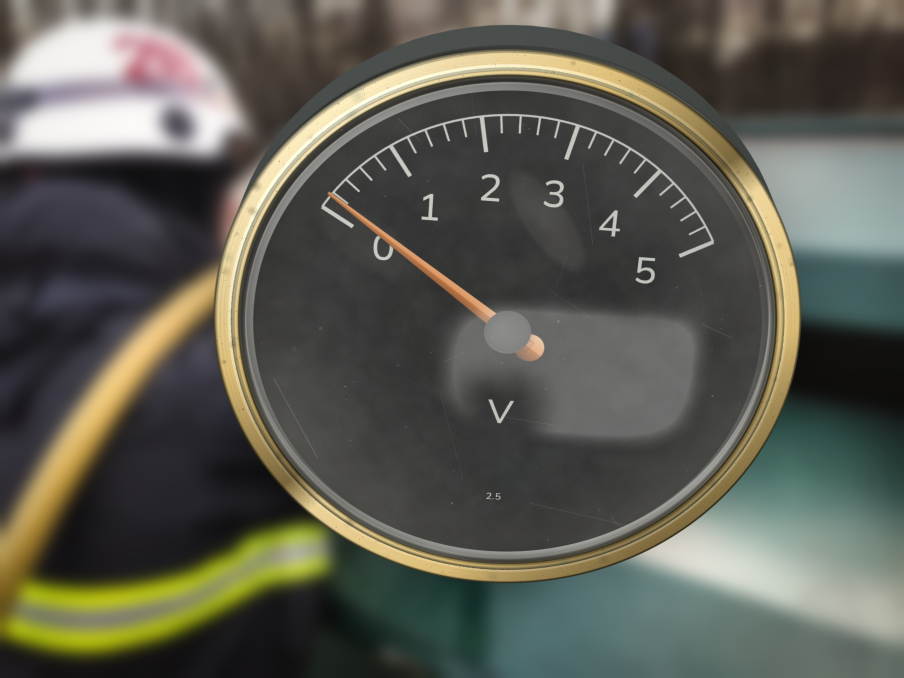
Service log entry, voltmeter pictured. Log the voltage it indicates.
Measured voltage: 0.2 V
